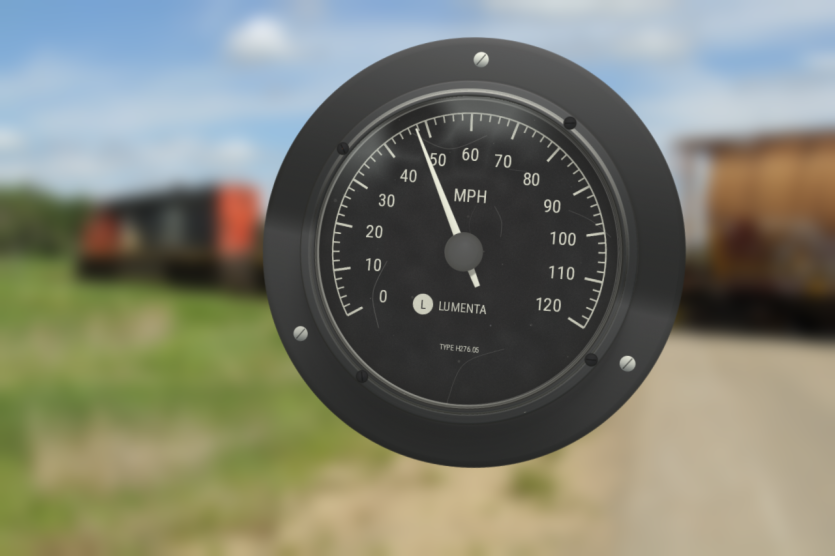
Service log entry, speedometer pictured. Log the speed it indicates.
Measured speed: 48 mph
